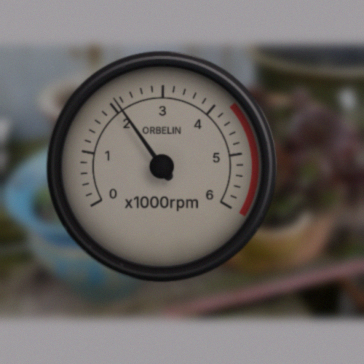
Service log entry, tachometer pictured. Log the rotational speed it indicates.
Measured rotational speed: 2100 rpm
